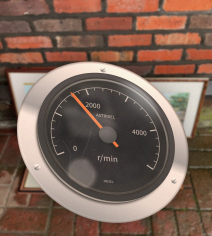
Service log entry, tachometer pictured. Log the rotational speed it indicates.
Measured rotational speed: 1600 rpm
